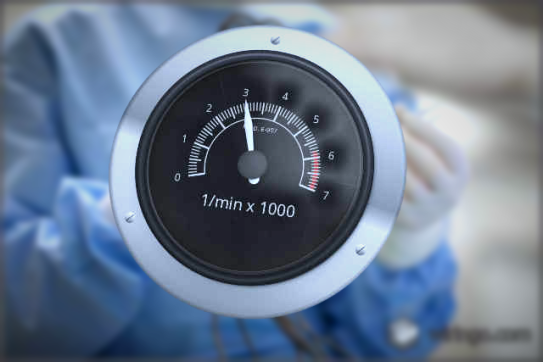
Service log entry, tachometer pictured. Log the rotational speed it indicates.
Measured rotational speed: 3000 rpm
